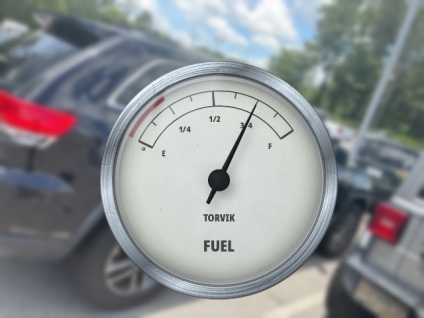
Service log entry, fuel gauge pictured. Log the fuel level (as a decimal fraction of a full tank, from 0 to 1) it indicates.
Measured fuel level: 0.75
